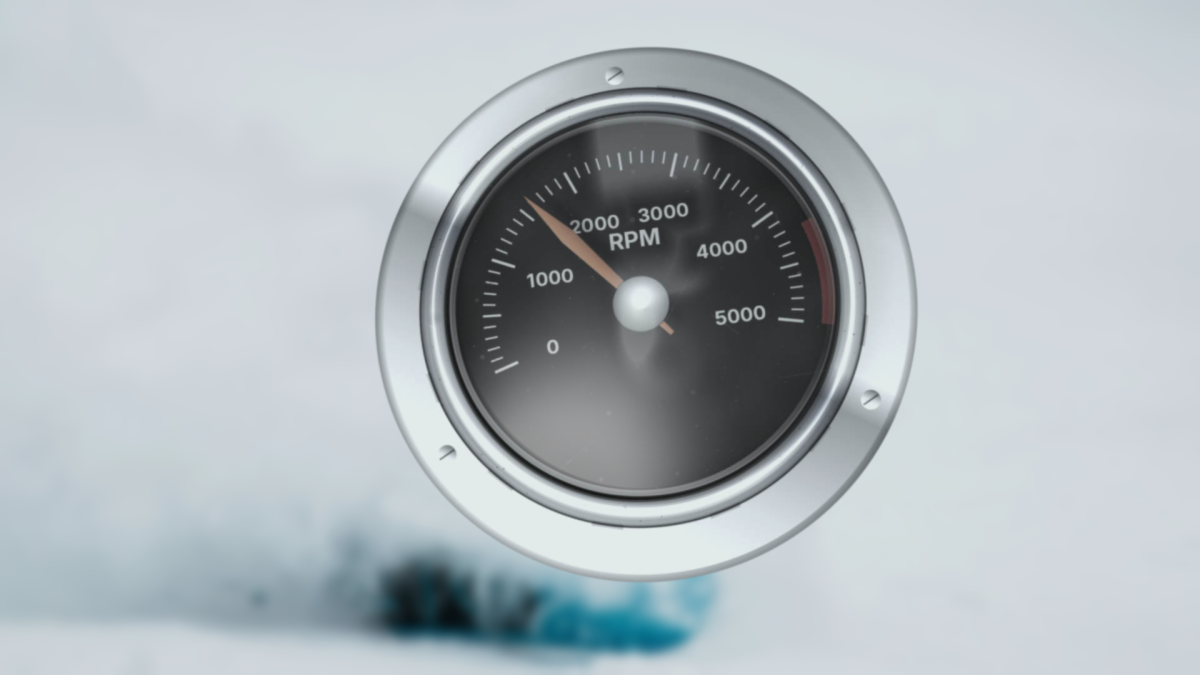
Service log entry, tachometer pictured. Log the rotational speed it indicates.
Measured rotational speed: 1600 rpm
